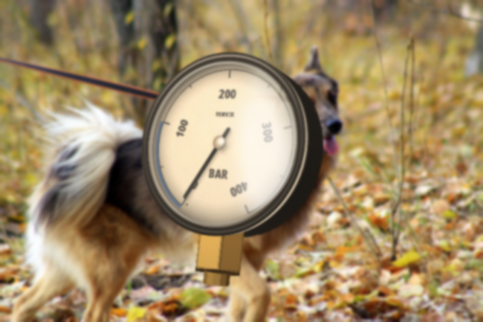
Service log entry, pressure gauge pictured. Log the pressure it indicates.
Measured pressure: 0 bar
